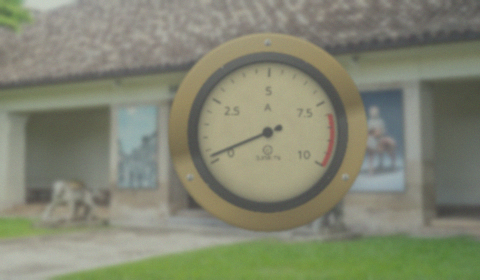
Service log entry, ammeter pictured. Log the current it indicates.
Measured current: 0.25 A
